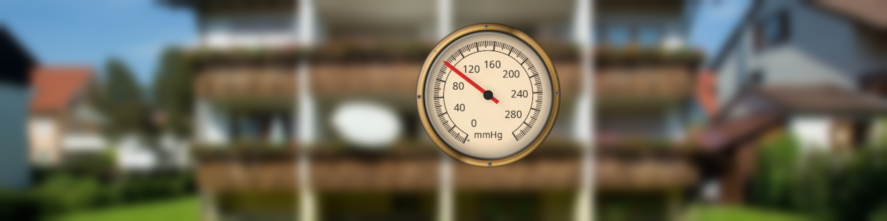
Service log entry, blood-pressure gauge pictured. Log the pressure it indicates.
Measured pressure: 100 mmHg
